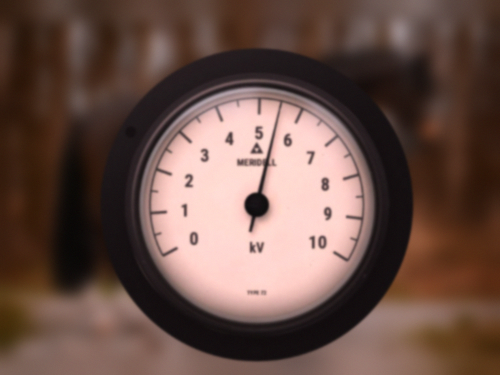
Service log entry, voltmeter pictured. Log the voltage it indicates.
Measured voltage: 5.5 kV
